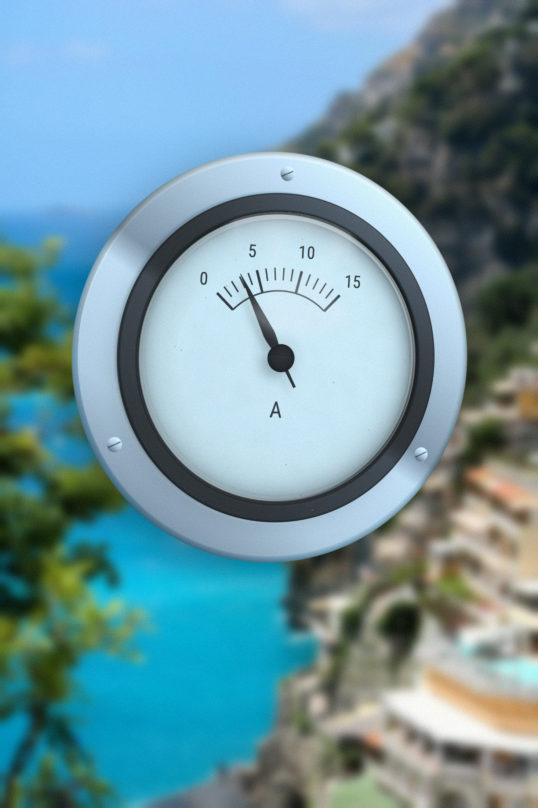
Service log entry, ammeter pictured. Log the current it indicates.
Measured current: 3 A
